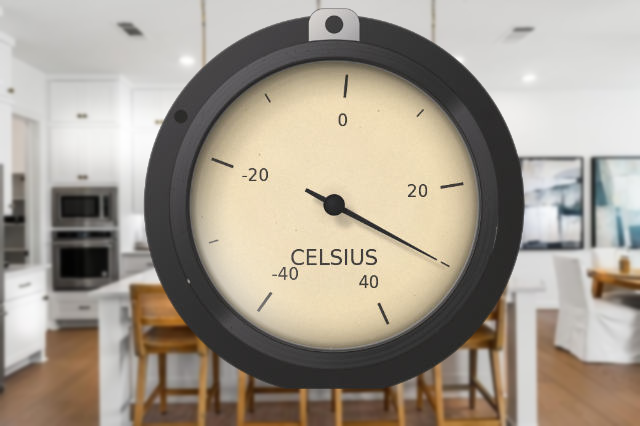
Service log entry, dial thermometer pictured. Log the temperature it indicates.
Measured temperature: 30 °C
